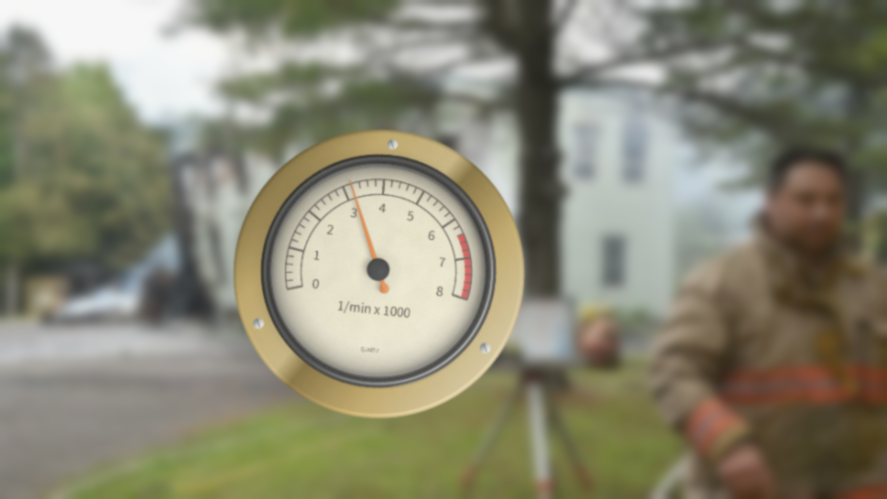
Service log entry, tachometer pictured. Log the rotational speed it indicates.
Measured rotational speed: 3200 rpm
